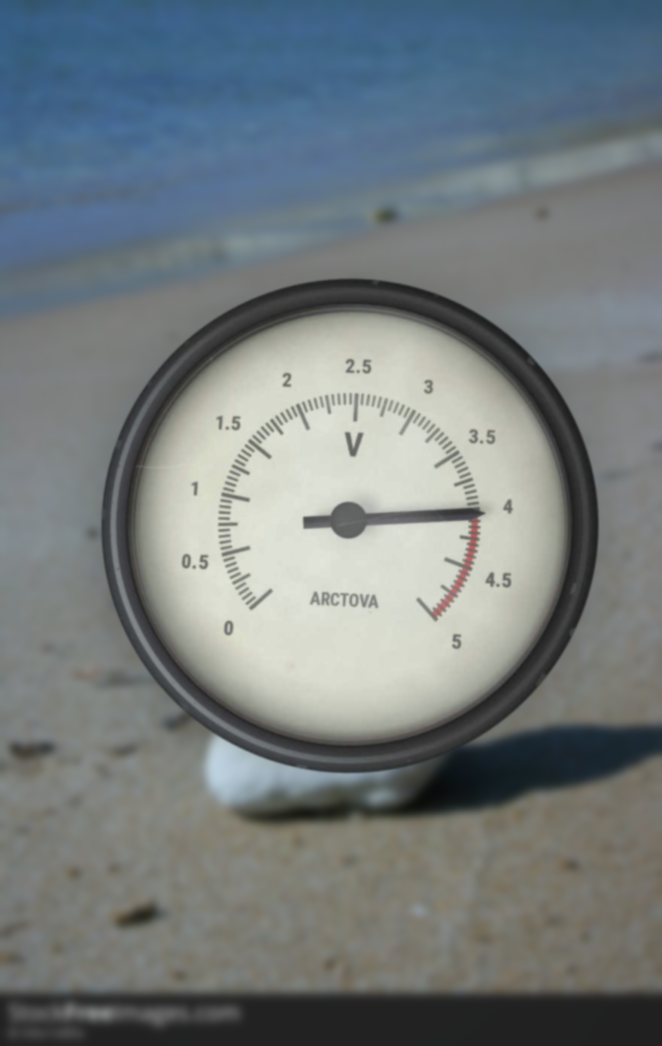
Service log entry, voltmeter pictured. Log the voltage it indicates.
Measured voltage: 4.05 V
